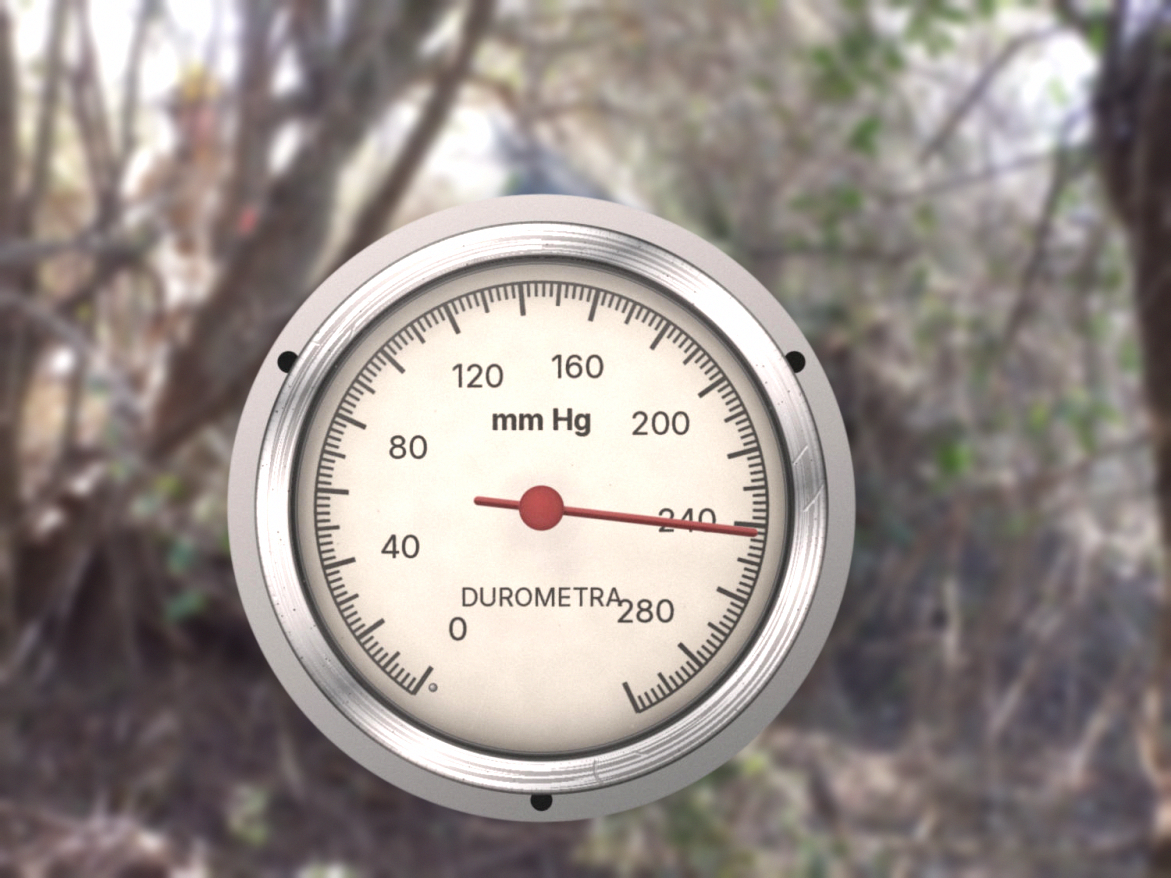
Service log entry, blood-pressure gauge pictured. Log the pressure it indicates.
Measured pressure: 242 mmHg
